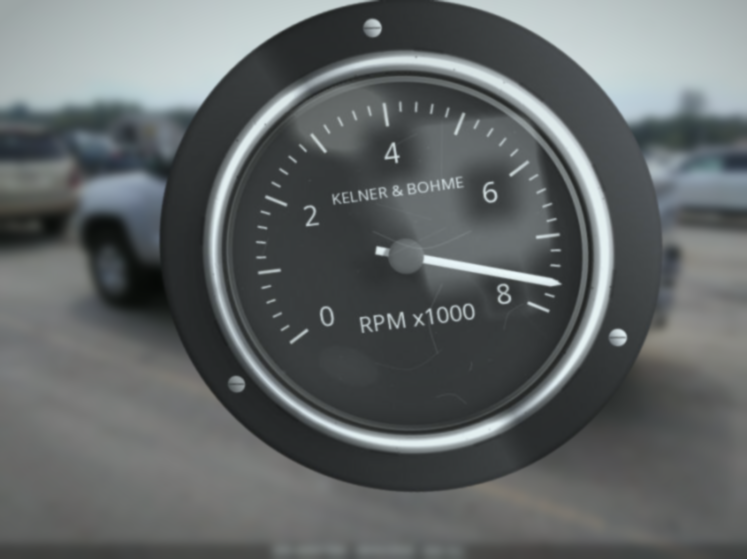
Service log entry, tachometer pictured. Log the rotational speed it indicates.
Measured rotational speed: 7600 rpm
